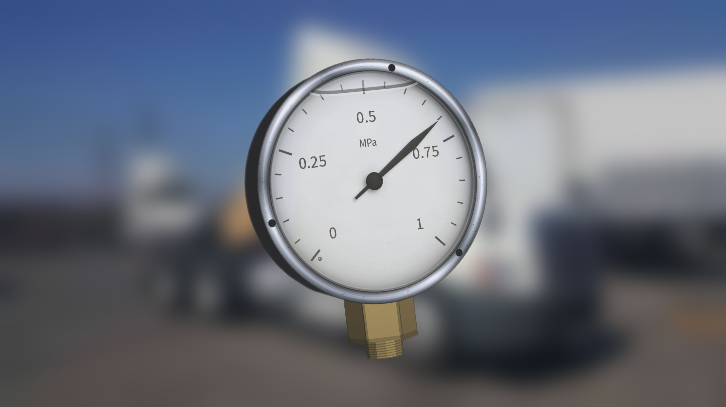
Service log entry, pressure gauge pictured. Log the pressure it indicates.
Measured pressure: 0.7 MPa
